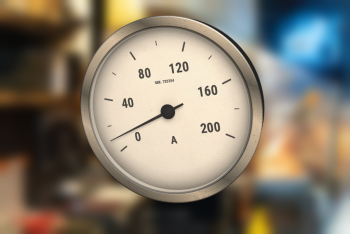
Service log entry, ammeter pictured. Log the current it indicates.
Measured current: 10 A
